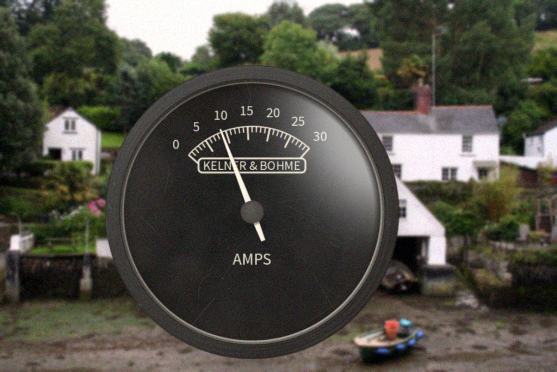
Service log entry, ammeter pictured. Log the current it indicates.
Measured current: 9 A
